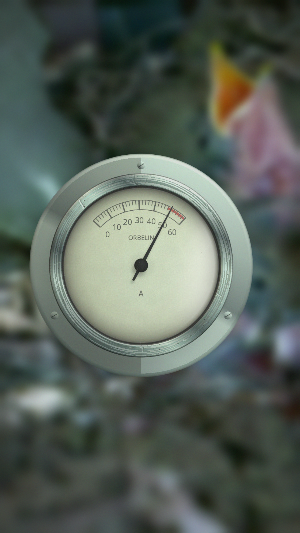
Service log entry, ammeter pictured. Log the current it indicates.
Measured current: 50 A
